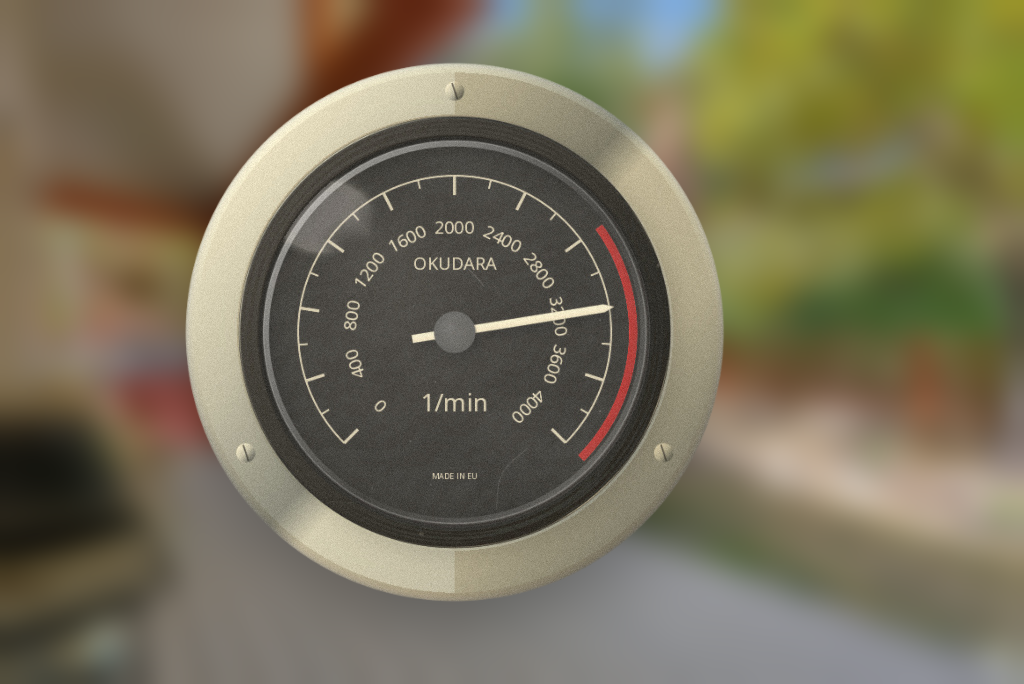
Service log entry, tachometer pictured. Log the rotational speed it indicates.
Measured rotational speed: 3200 rpm
